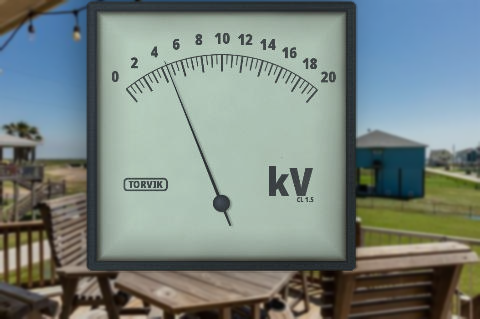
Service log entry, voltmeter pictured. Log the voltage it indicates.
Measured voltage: 4.5 kV
